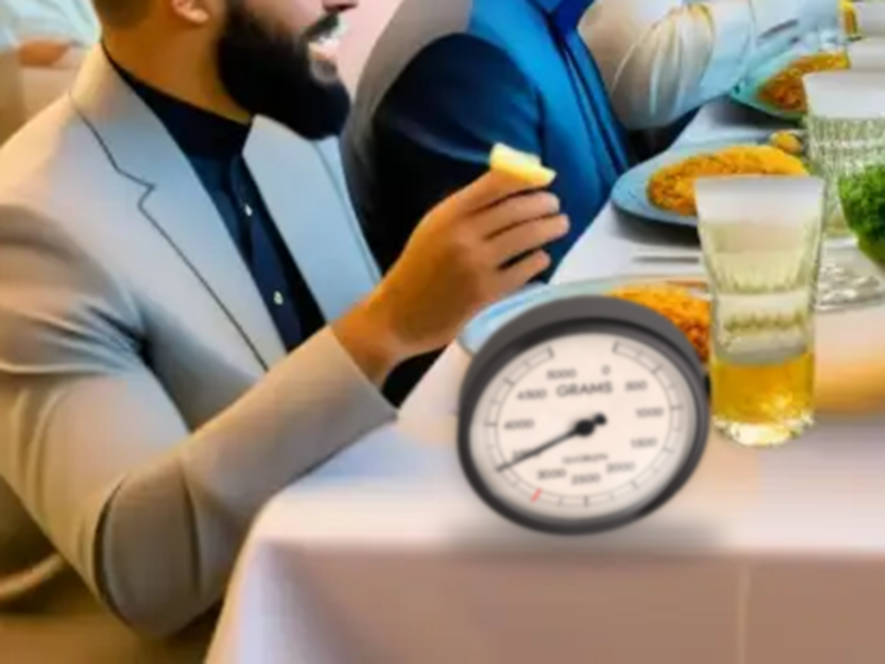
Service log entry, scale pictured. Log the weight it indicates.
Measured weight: 3500 g
